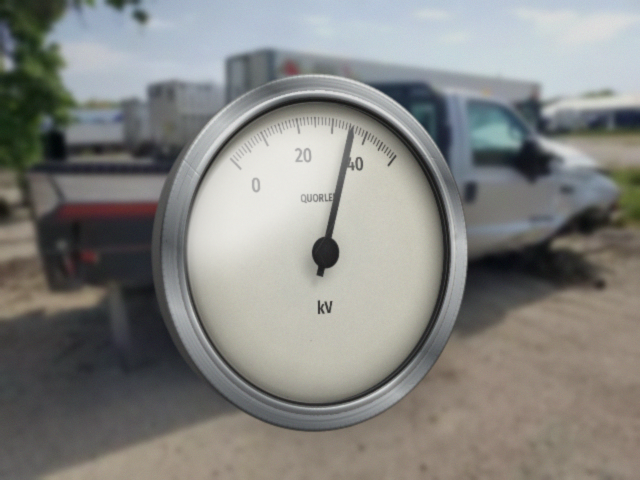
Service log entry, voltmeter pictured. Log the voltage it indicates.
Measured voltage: 35 kV
